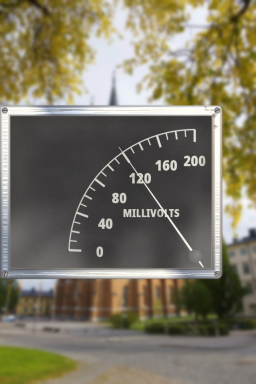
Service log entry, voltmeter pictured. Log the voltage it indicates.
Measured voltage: 120 mV
